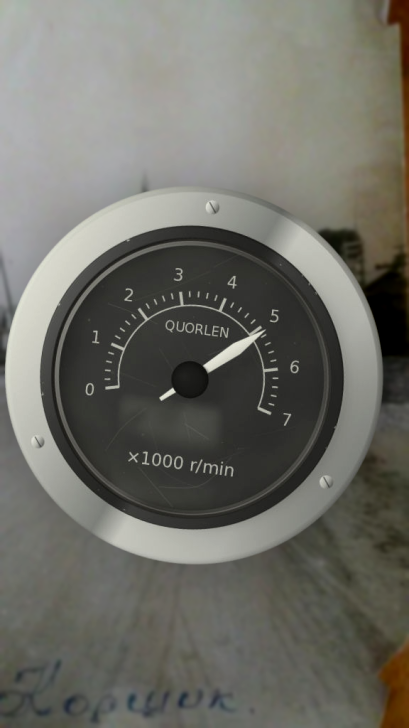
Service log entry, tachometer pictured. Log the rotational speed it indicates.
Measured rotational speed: 5100 rpm
